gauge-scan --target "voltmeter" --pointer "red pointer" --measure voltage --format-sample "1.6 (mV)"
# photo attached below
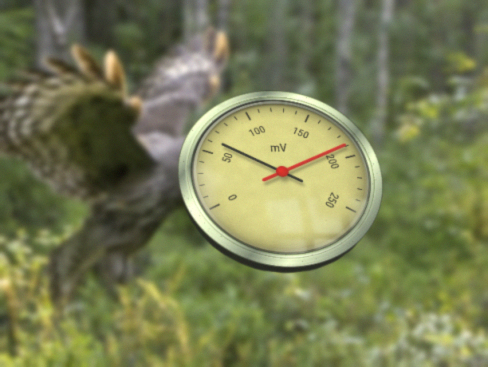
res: 190 (mV)
